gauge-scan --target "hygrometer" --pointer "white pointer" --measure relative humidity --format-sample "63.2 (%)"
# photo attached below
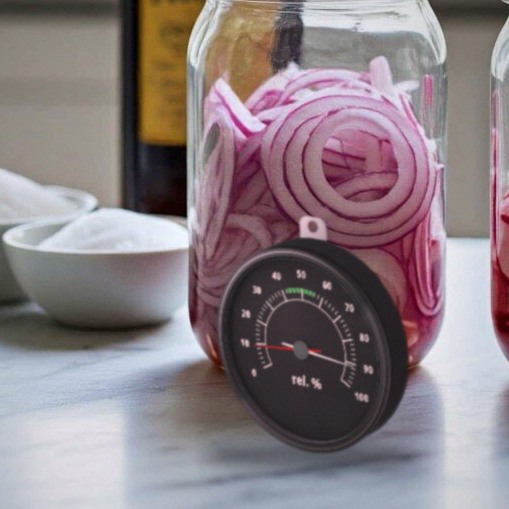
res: 90 (%)
